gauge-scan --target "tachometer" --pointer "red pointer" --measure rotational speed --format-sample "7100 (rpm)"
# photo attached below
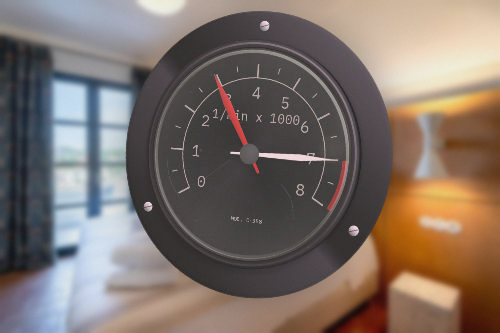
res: 3000 (rpm)
